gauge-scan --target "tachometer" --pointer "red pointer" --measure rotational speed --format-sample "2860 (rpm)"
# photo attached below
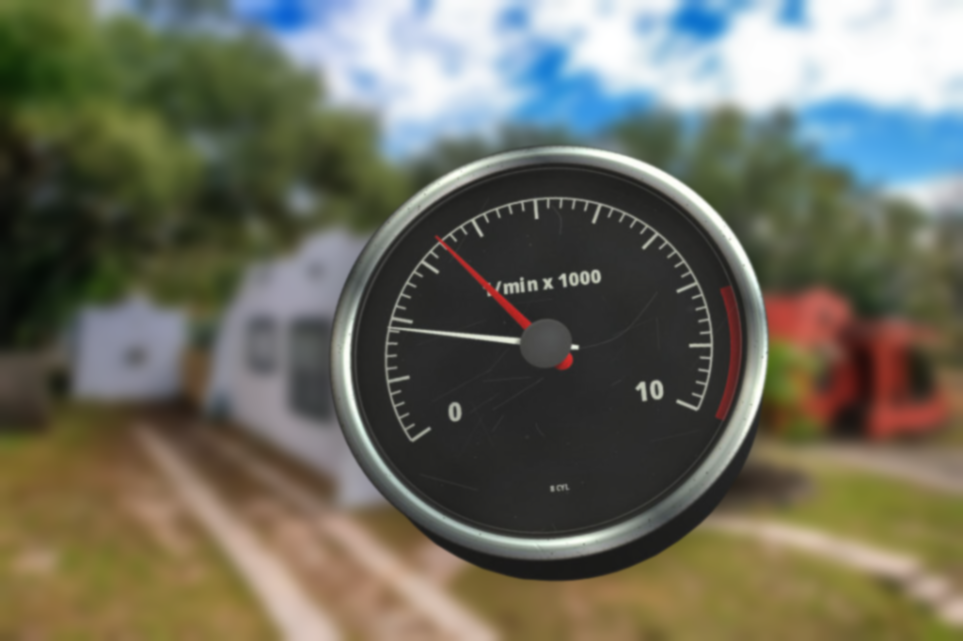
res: 3400 (rpm)
